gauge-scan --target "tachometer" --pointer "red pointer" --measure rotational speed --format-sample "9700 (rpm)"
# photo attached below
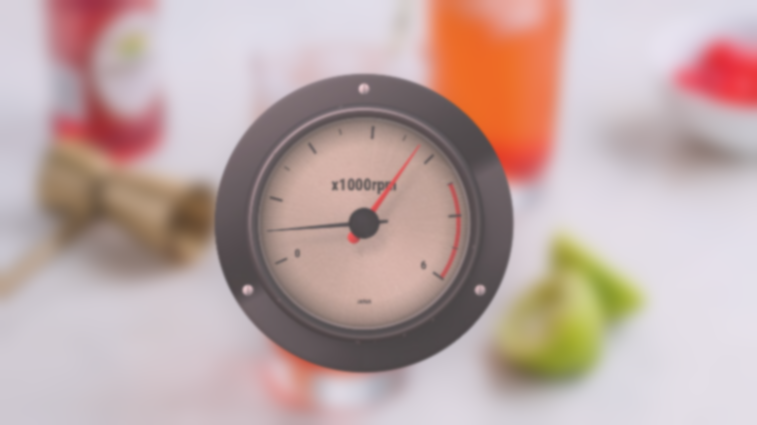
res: 3750 (rpm)
